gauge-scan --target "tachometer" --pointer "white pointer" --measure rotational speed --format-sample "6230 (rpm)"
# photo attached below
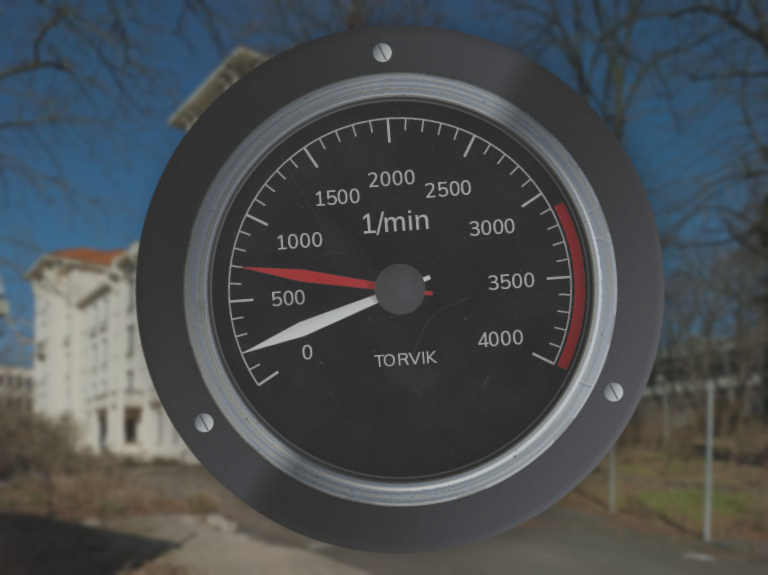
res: 200 (rpm)
